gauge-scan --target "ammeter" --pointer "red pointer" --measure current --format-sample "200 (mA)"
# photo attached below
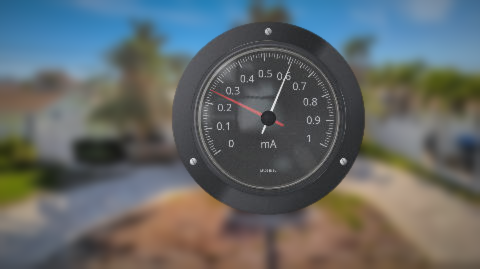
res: 0.25 (mA)
